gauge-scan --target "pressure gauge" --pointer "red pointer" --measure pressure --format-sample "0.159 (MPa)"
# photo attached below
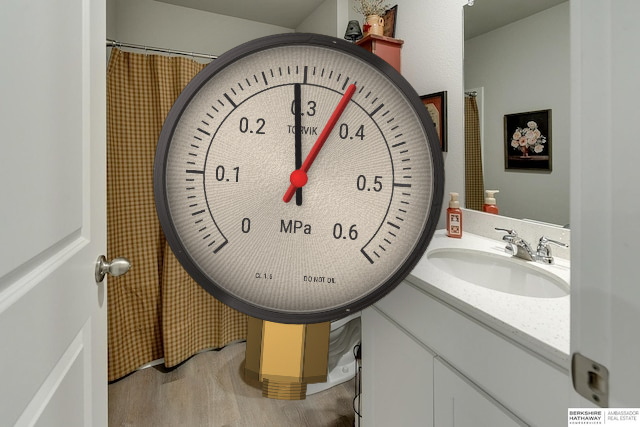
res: 0.36 (MPa)
